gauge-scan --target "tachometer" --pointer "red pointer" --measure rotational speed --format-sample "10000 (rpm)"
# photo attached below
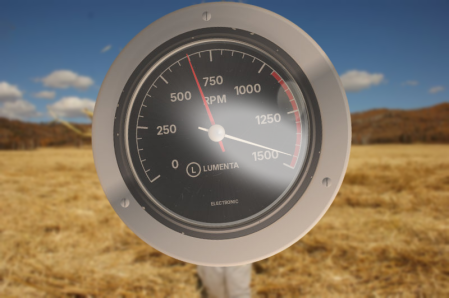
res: 650 (rpm)
